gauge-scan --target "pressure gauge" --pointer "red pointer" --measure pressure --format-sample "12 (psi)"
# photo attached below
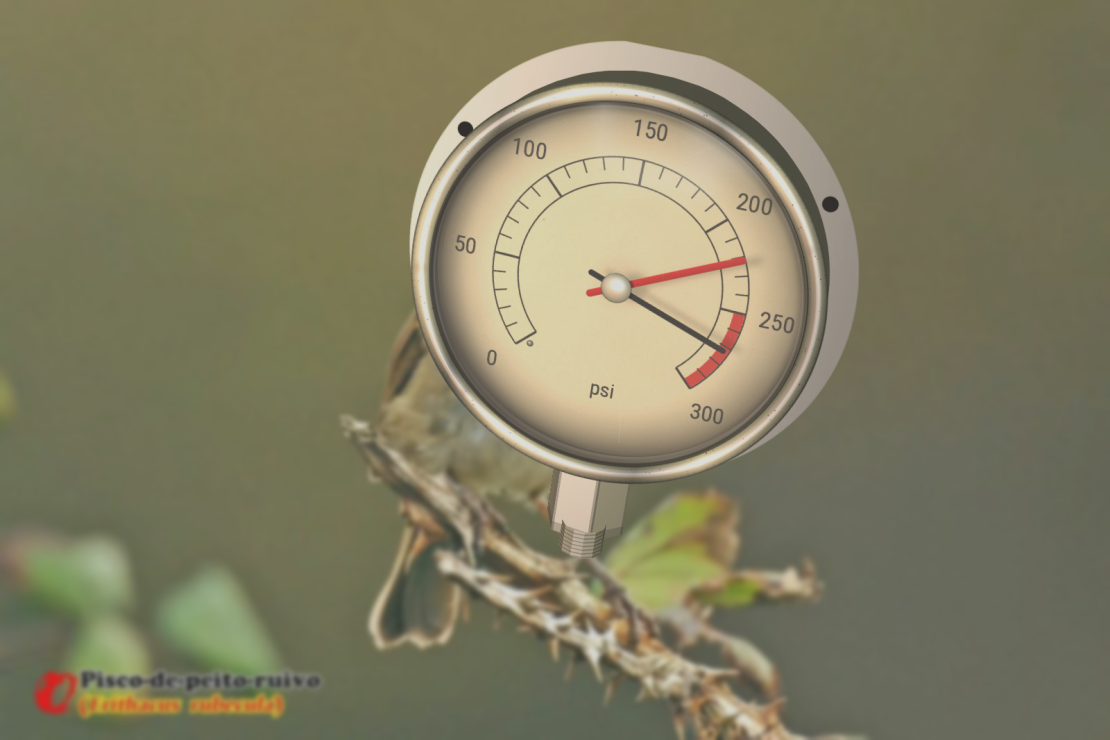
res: 220 (psi)
